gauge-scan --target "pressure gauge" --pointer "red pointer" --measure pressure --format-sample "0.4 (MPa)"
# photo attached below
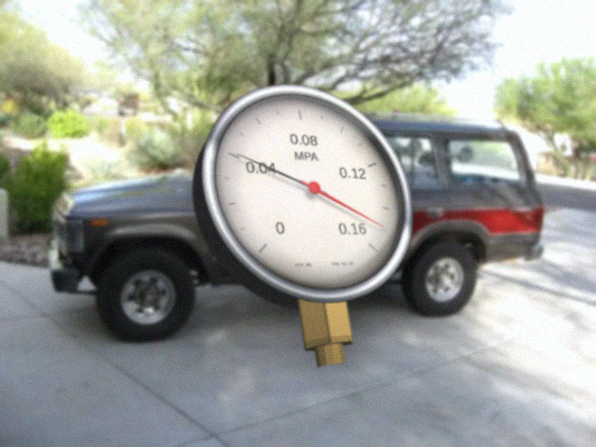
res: 0.15 (MPa)
